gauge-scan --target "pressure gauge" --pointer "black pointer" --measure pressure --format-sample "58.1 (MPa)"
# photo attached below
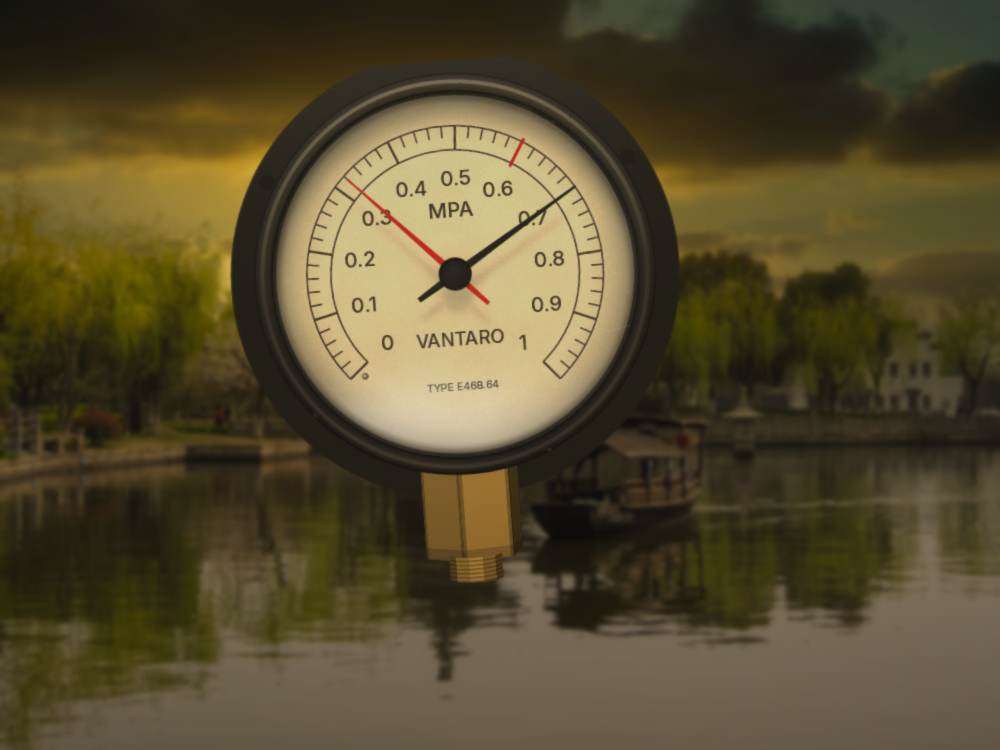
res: 0.7 (MPa)
